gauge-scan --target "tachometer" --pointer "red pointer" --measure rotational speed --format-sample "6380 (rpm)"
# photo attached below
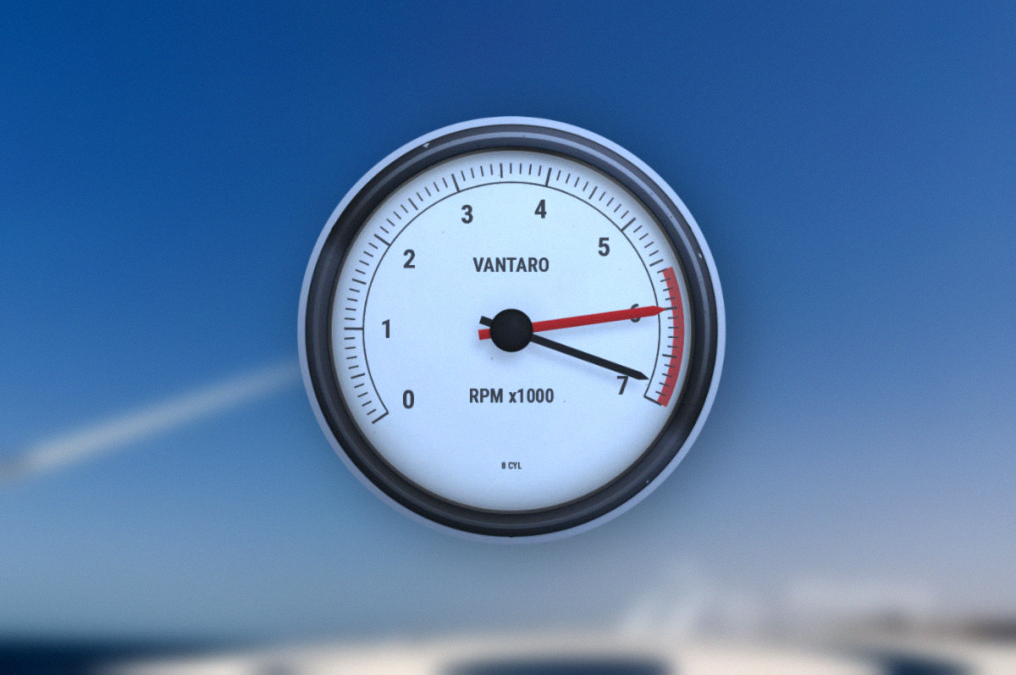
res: 6000 (rpm)
